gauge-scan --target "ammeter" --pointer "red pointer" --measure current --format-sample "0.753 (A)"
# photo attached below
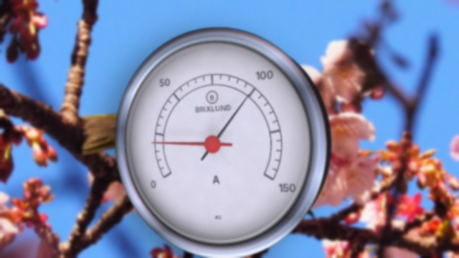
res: 20 (A)
